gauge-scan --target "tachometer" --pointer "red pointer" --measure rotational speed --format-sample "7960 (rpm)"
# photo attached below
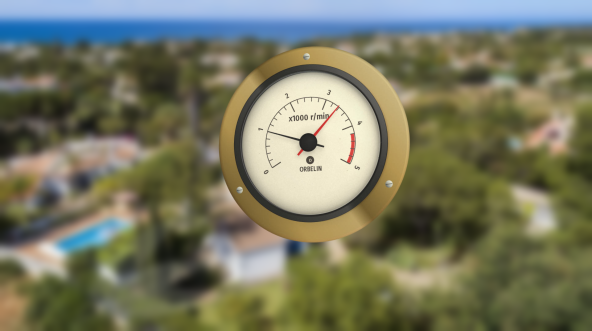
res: 3400 (rpm)
